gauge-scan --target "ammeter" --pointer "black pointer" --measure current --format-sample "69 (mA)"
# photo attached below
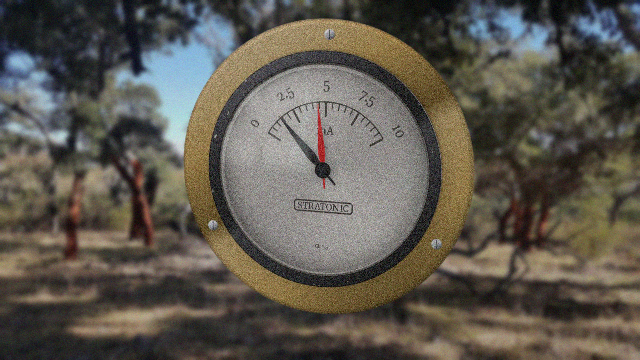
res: 1.5 (mA)
